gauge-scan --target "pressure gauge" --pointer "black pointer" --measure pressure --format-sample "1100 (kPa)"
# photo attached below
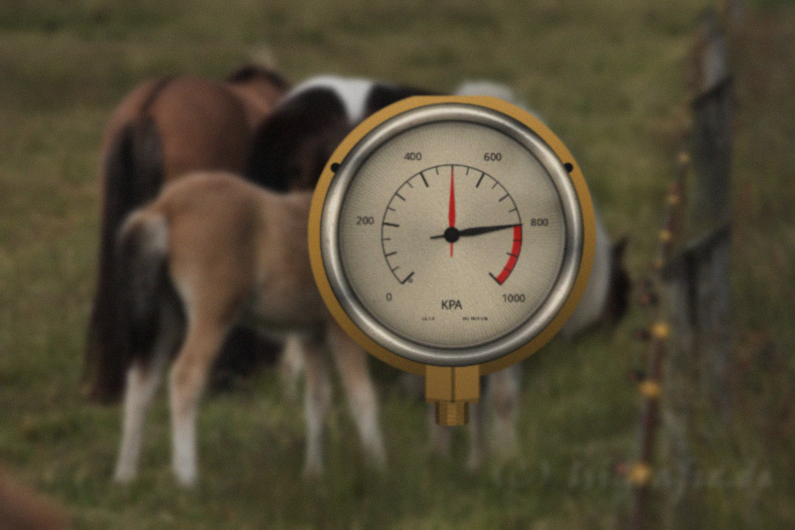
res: 800 (kPa)
